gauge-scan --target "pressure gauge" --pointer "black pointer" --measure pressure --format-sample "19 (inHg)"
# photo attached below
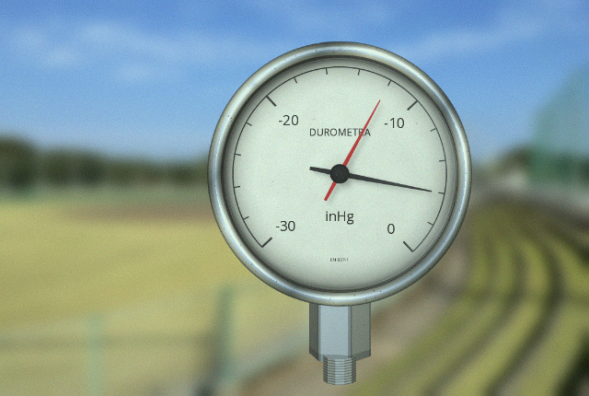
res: -4 (inHg)
